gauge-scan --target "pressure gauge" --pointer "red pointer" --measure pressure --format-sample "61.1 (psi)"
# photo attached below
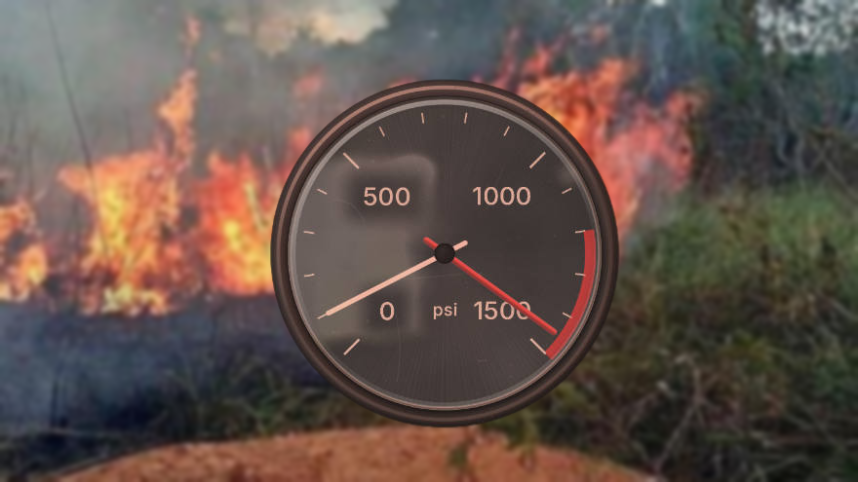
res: 1450 (psi)
